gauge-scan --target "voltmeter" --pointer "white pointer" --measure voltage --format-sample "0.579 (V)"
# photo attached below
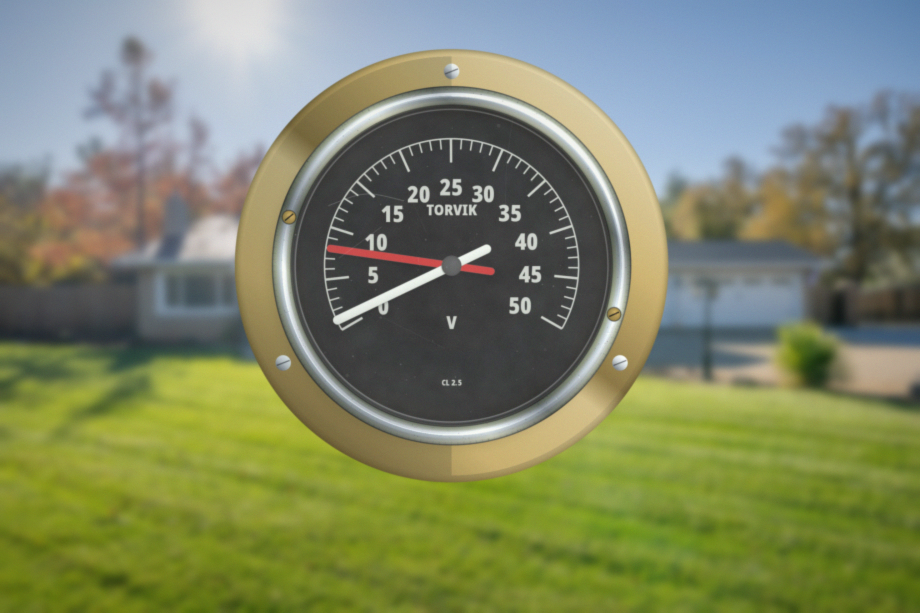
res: 1 (V)
